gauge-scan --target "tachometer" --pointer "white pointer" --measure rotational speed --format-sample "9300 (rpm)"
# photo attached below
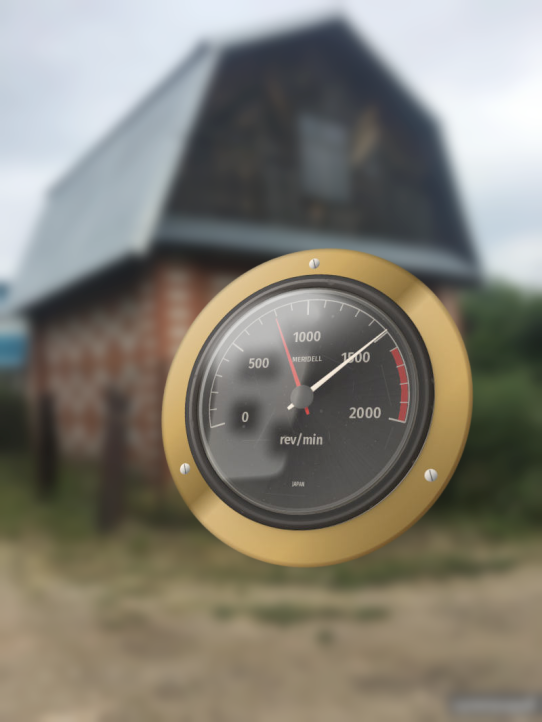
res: 1500 (rpm)
